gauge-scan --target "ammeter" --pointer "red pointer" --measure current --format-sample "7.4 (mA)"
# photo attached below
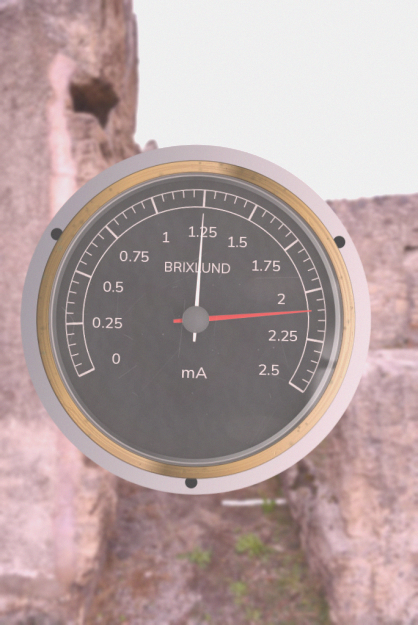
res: 2.1 (mA)
